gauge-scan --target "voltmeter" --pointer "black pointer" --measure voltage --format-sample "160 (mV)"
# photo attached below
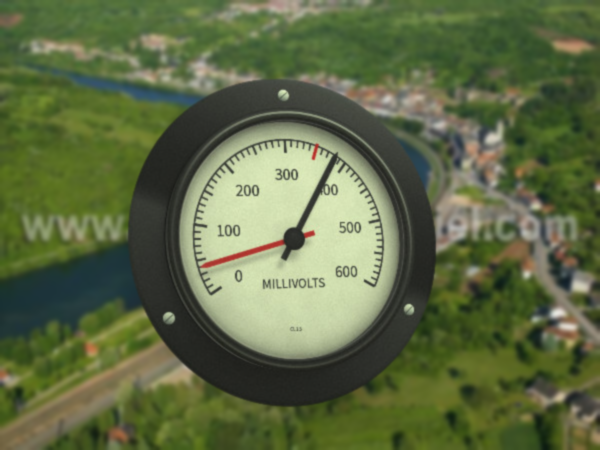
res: 380 (mV)
